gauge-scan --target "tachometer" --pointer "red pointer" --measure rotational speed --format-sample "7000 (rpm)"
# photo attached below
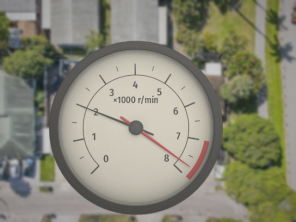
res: 7750 (rpm)
